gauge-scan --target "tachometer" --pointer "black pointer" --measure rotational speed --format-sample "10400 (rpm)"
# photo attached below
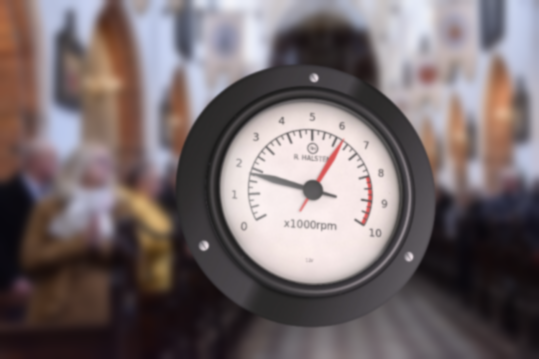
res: 1750 (rpm)
